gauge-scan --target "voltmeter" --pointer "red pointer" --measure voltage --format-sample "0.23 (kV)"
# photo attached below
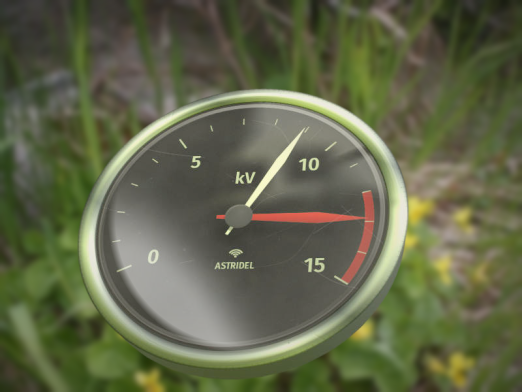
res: 13 (kV)
